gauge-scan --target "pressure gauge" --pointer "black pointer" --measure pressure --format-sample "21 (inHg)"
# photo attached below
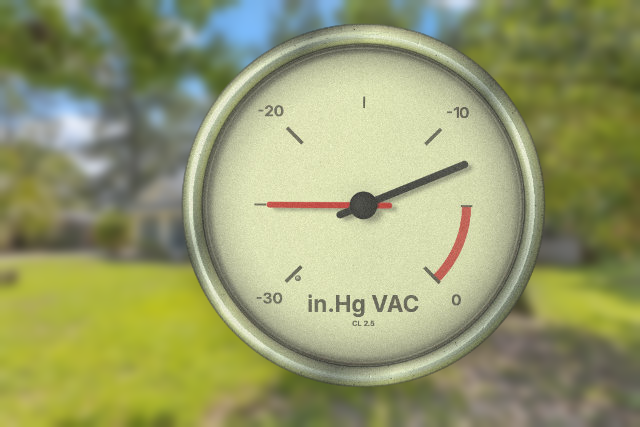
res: -7.5 (inHg)
